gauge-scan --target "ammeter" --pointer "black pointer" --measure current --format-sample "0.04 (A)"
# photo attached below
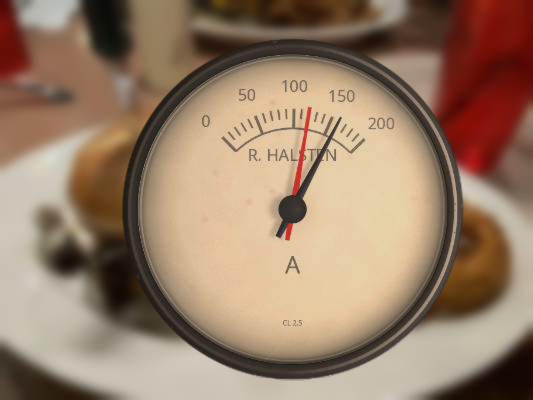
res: 160 (A)
